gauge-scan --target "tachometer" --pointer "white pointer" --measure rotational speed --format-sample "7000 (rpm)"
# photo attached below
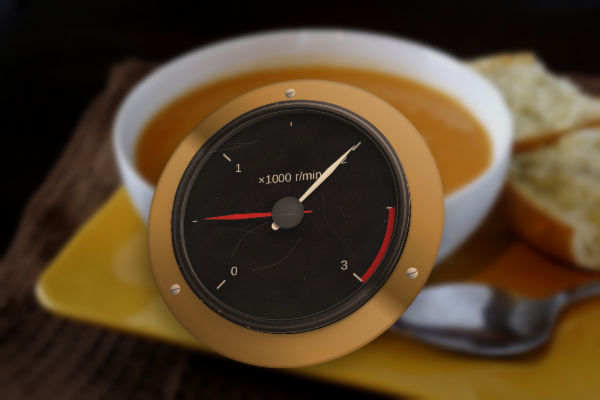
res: 2000 (rpm)
